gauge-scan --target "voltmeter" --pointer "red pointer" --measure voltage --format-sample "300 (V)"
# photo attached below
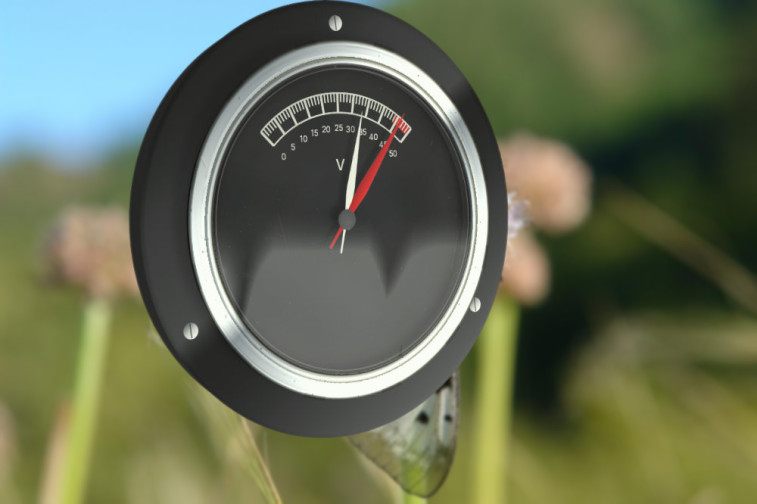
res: 45 (V)
